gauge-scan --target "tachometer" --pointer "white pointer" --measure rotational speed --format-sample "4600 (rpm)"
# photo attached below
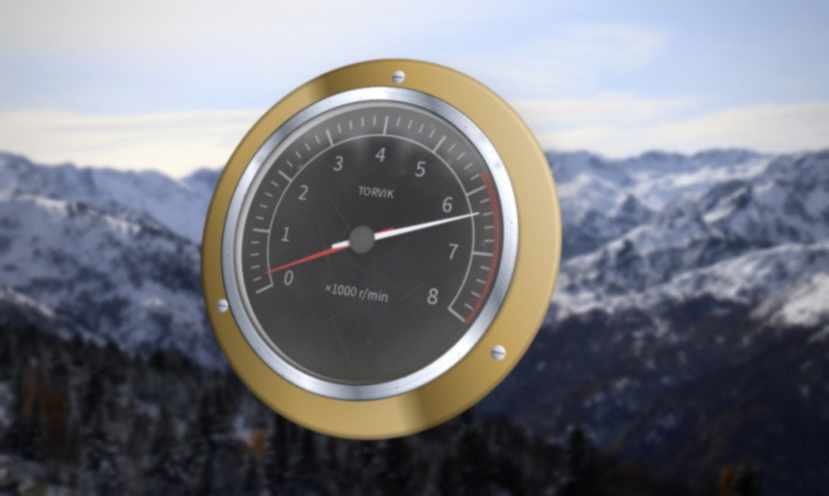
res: 6400 (rpm)
